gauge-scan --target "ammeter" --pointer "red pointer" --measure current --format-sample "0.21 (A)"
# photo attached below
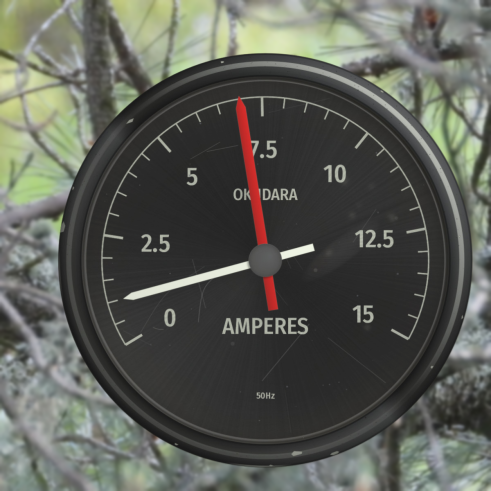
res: 7 (A)
